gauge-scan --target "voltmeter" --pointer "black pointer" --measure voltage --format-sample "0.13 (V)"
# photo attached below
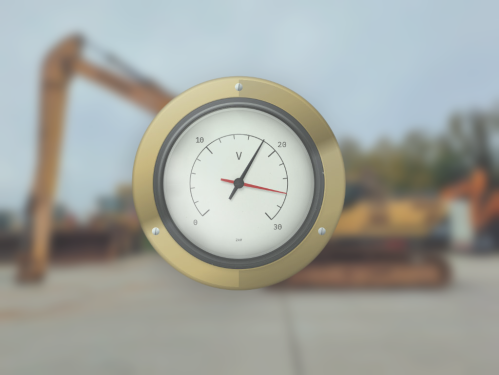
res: 18 (V)
